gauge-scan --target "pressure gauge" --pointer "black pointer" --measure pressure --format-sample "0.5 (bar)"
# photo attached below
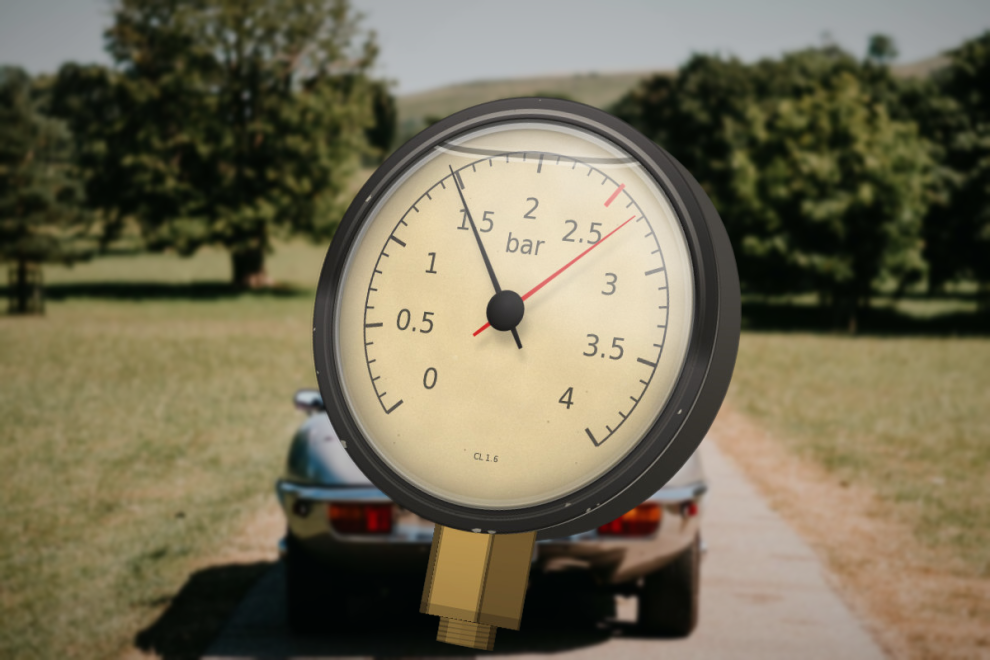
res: 1.5 (bar)
